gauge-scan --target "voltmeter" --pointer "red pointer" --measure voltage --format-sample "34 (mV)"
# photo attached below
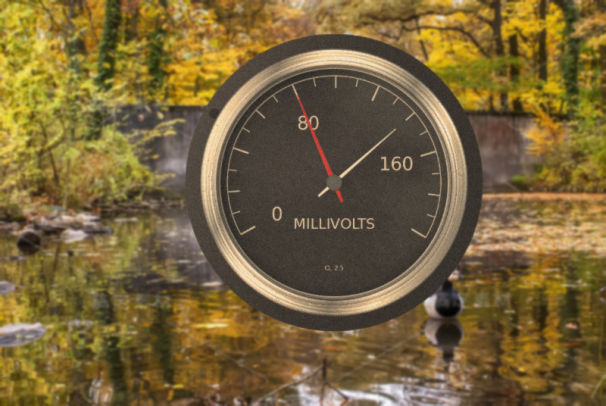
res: 80 (mV)
